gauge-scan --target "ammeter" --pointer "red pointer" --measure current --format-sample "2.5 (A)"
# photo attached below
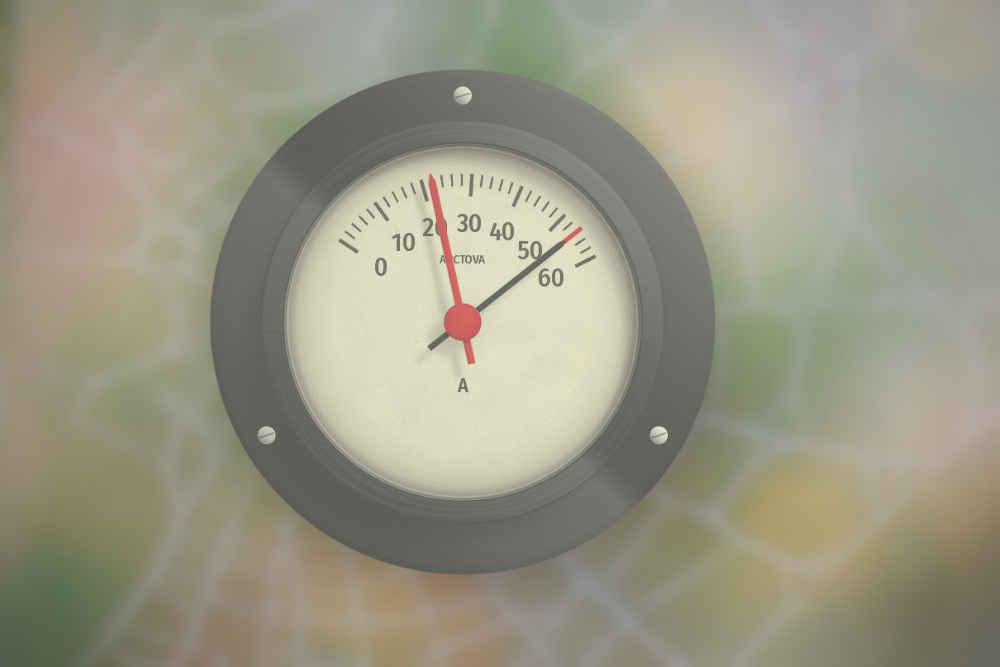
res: 22 (A)
